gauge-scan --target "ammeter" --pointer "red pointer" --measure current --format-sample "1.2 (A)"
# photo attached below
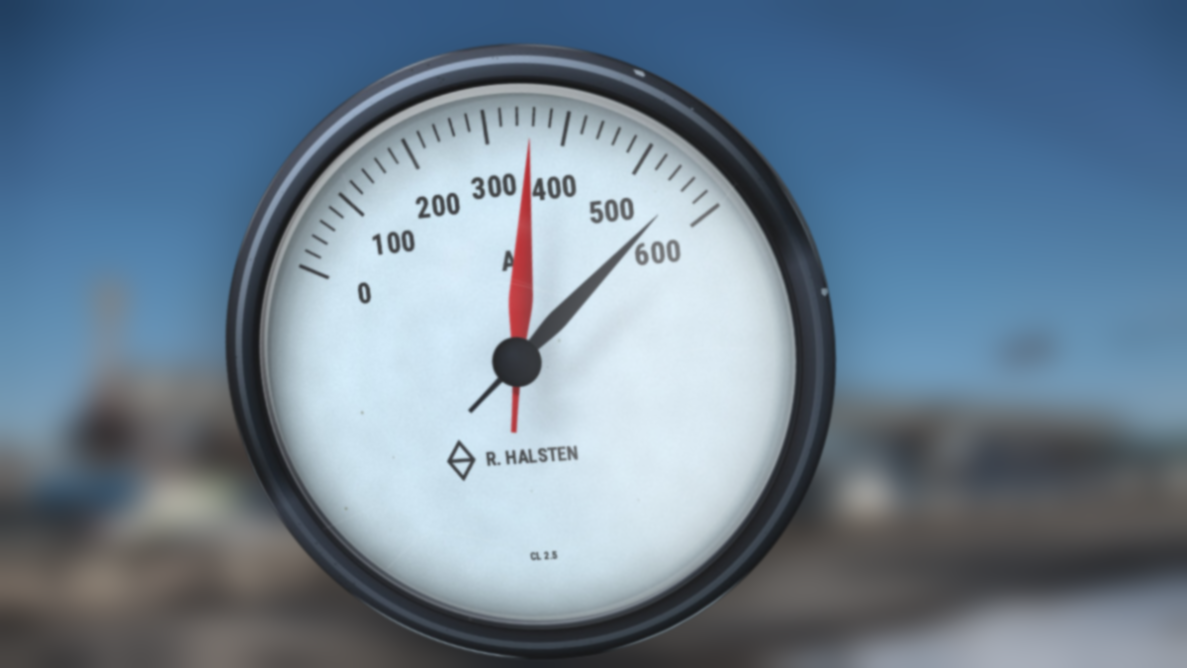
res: 360 (A)
